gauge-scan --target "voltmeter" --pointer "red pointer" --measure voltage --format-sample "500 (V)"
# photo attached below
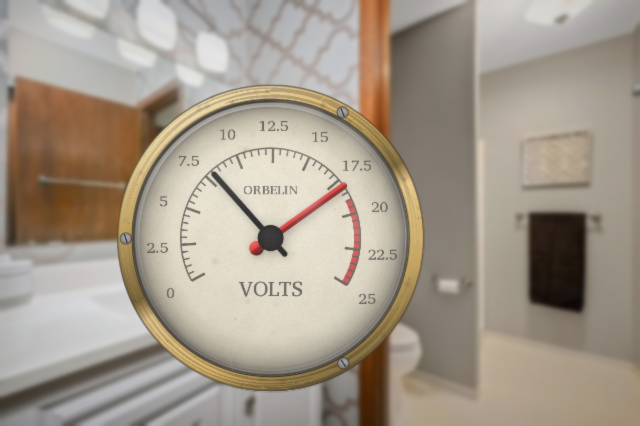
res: 18 (V)
